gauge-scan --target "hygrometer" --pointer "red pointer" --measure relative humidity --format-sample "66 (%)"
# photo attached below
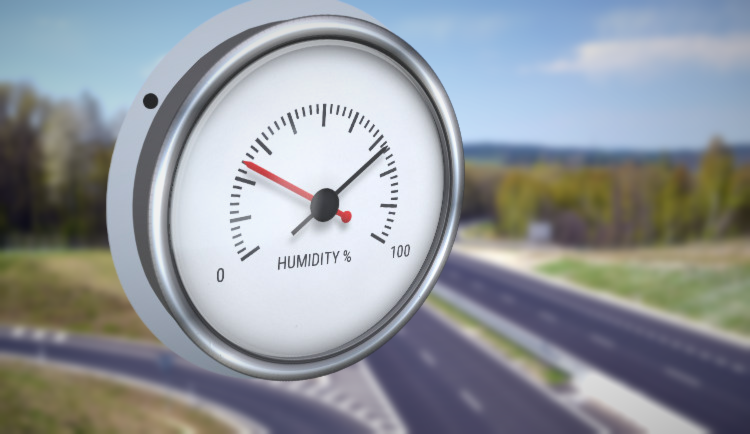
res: 24 (%)
